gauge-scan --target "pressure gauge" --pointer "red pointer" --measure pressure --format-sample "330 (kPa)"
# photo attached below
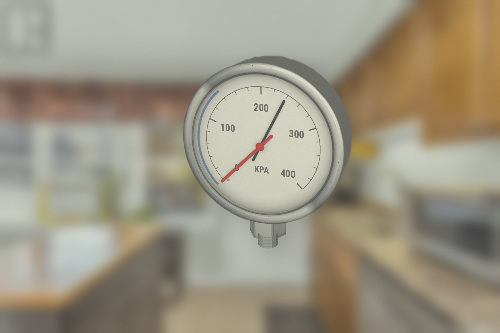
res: 0 (kPa)
